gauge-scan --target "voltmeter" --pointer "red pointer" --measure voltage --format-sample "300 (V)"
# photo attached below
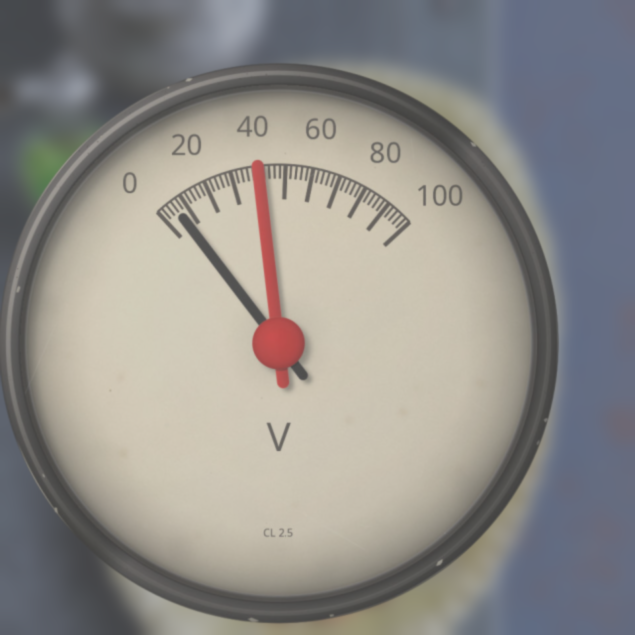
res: 40 (V)
